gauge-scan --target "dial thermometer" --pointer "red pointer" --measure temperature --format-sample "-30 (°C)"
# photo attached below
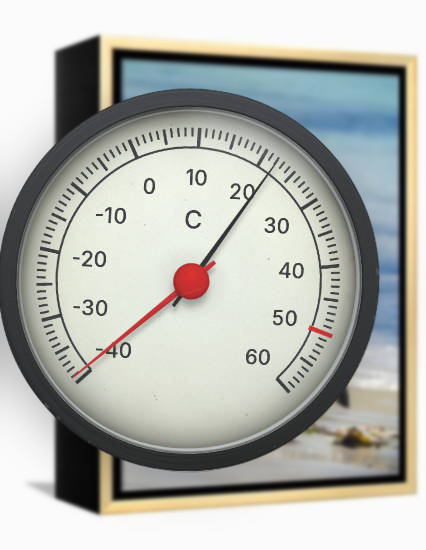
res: -39 (°C)
